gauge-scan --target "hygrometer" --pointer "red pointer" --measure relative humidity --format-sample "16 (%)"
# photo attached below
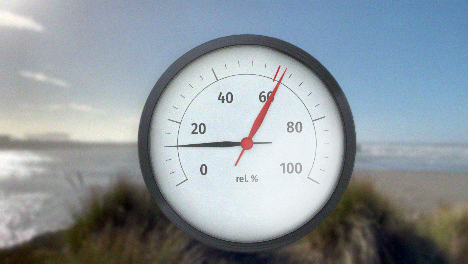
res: 62 (%)
